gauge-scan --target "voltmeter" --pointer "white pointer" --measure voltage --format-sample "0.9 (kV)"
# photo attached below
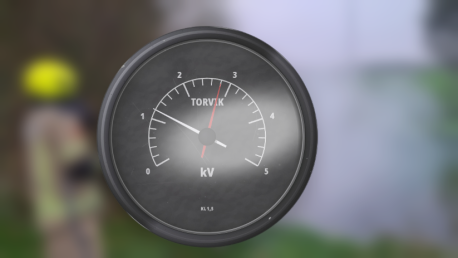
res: 1.2 (kV)
